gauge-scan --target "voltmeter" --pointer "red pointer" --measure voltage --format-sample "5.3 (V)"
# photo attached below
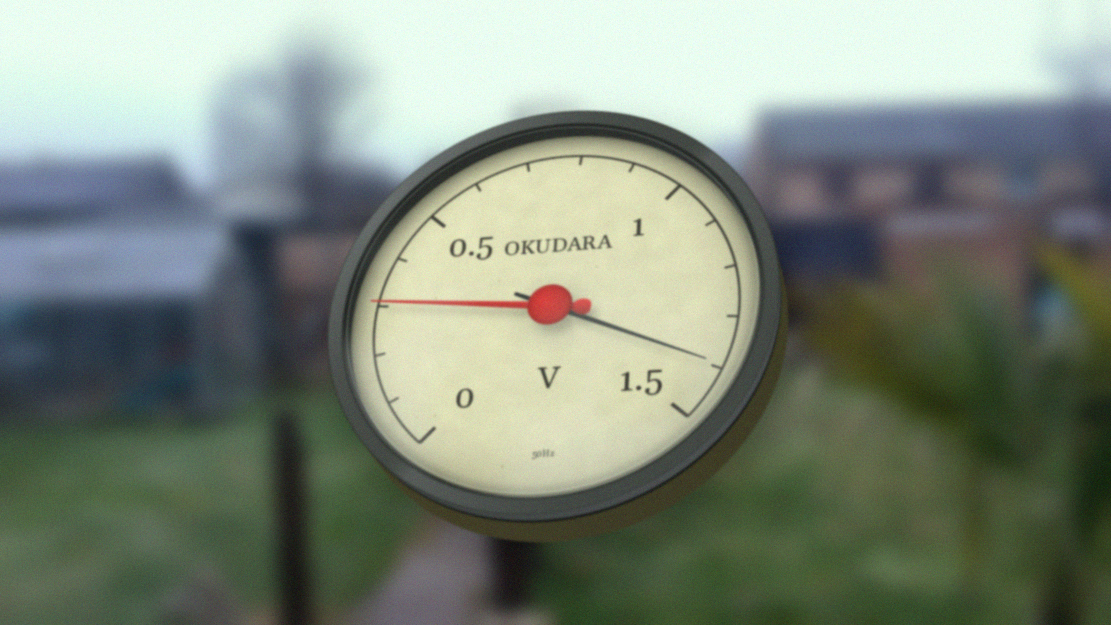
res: 0.3 (V)
